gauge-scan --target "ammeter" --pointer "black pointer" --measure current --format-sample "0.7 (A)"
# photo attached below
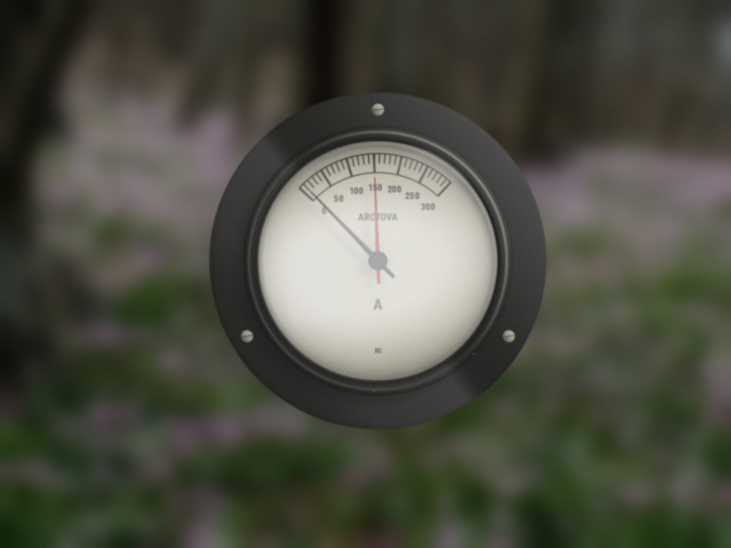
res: 10 (A)
